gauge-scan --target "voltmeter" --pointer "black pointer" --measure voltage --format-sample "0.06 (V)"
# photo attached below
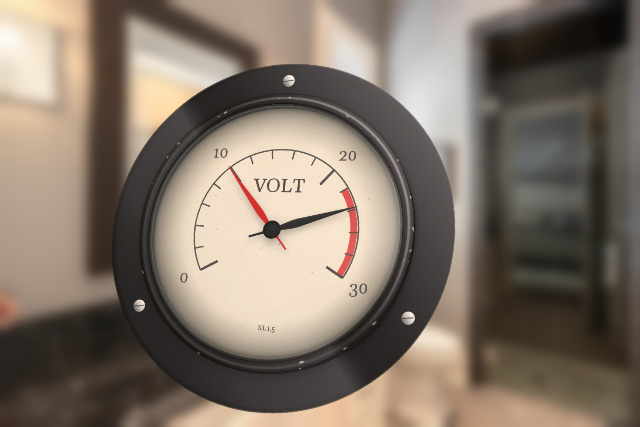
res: 24 (V)
